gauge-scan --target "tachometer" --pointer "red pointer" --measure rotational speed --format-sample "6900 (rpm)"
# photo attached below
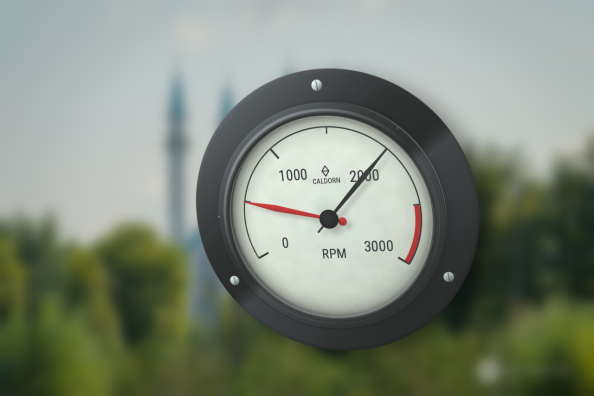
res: 500 (rpm)
